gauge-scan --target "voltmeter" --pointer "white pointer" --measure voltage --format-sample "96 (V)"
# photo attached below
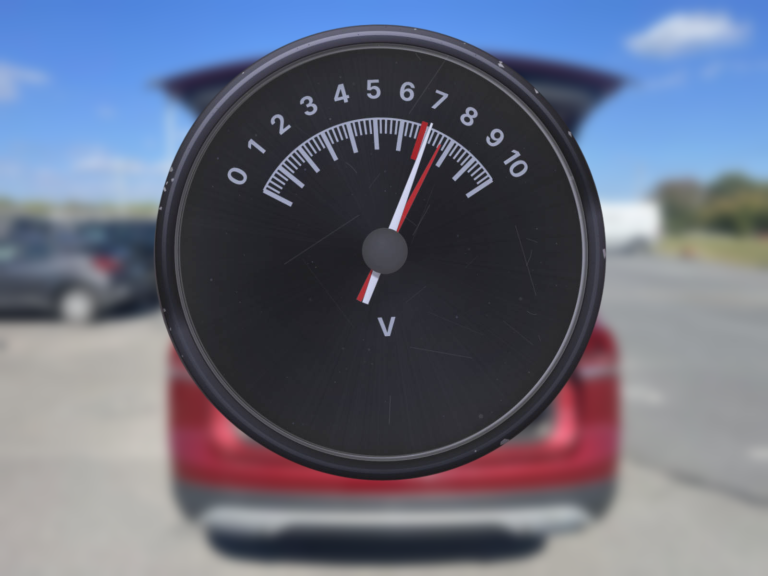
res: 7 (V)
